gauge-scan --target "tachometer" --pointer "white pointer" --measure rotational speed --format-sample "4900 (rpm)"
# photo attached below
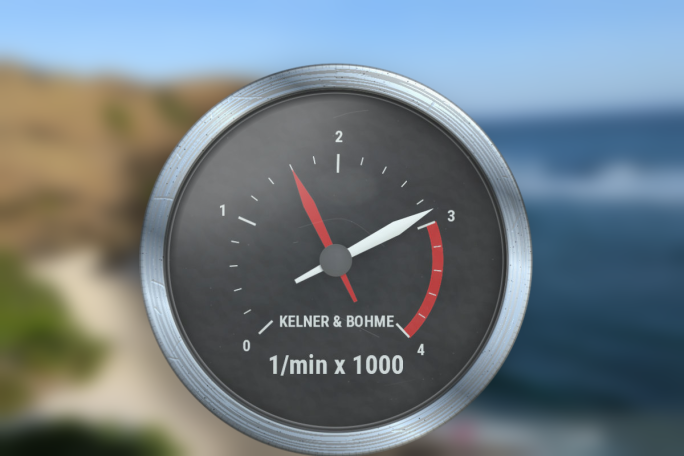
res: 2900 (rpm)
